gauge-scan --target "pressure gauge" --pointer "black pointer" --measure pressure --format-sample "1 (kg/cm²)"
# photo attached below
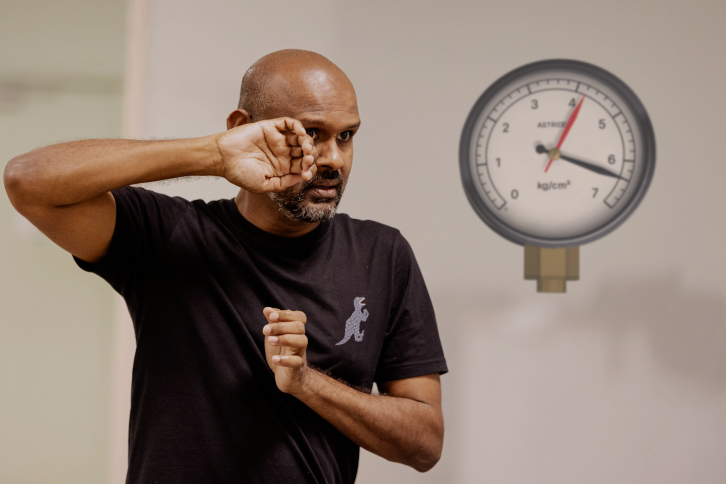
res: 6.4 (kg/cm²)
